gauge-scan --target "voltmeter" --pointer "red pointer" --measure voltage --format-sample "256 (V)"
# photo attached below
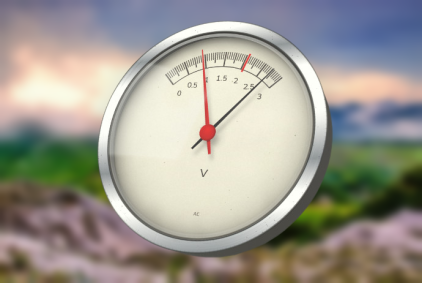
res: 1 (V)
